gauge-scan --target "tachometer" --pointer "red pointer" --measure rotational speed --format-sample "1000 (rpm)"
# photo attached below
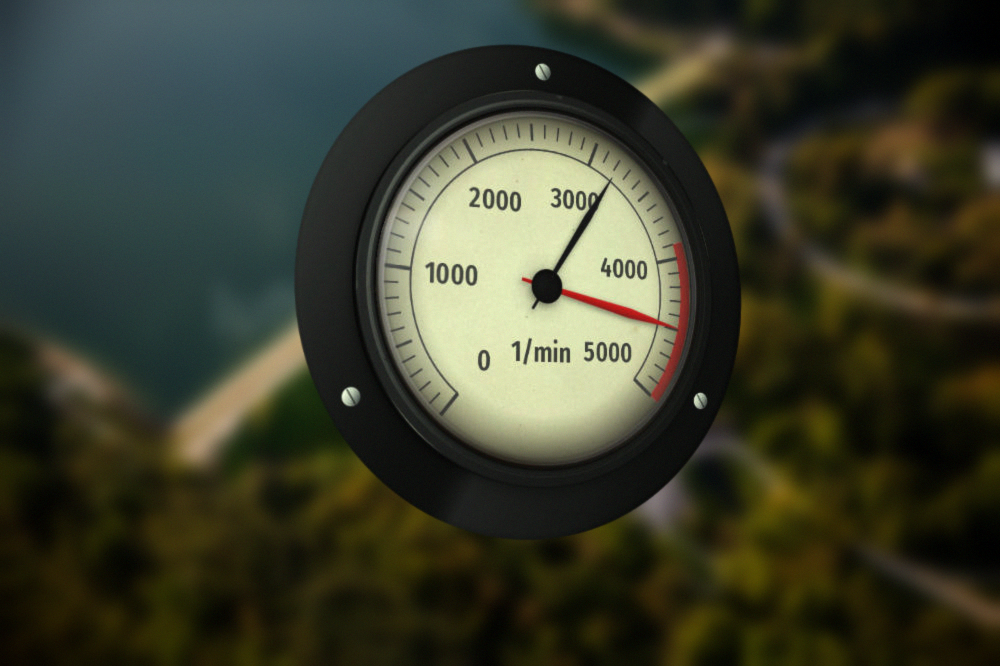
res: 4500 (rpm)
